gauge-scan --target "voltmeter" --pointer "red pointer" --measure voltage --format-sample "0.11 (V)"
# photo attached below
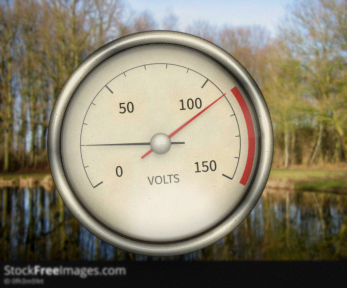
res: 110 (V)
